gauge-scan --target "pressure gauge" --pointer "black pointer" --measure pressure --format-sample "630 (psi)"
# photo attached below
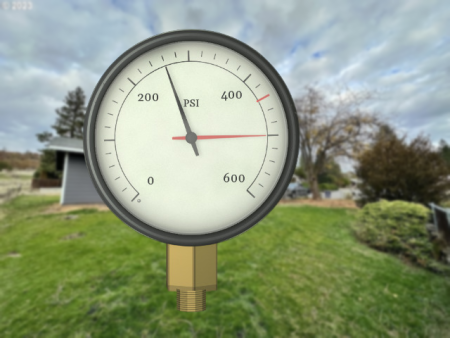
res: 260 (psi)
